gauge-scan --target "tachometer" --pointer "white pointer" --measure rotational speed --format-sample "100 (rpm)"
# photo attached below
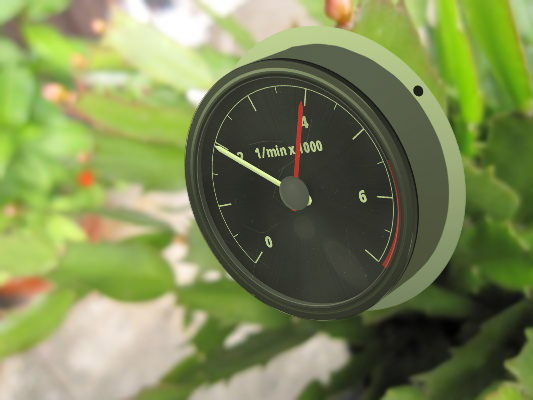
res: 2000 (rpm)
